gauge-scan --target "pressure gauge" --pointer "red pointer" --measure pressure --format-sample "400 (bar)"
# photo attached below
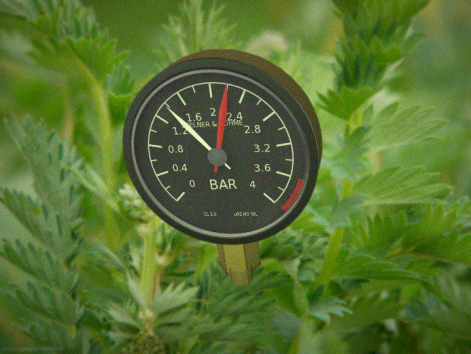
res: 2.2 (bar)
